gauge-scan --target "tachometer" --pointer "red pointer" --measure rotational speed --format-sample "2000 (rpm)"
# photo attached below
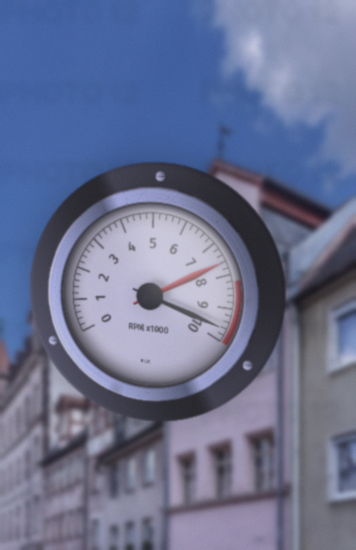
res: 7600 (rpm)
